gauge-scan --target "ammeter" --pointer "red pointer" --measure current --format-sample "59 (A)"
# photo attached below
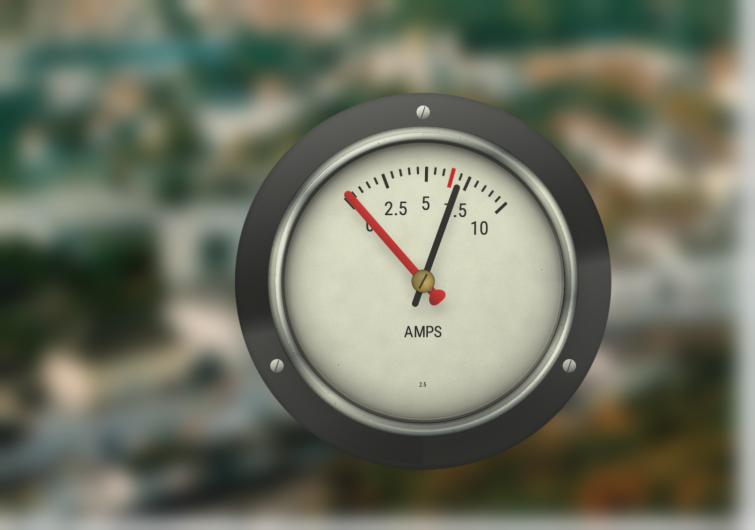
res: 0.25 (A)
